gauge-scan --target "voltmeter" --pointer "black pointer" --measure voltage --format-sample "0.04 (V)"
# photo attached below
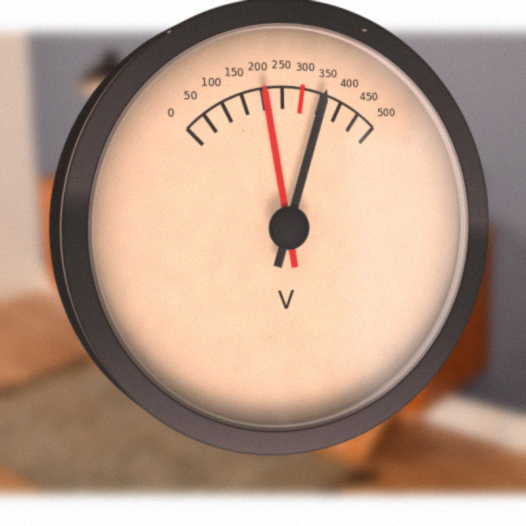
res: 350 (V)
